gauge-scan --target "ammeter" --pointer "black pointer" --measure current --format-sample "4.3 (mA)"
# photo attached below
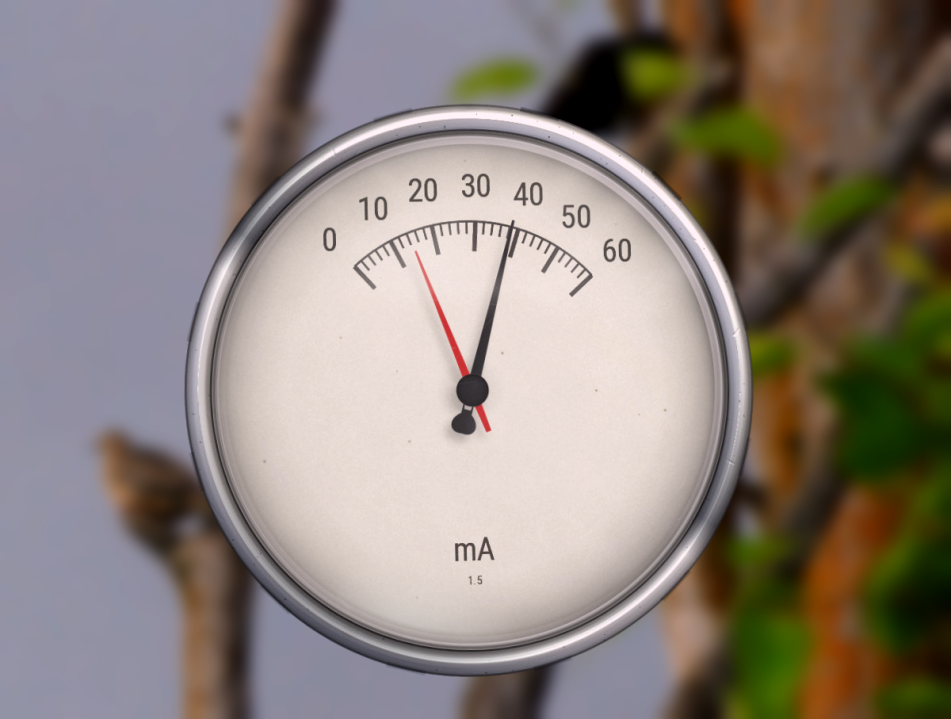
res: 38 (mA)
